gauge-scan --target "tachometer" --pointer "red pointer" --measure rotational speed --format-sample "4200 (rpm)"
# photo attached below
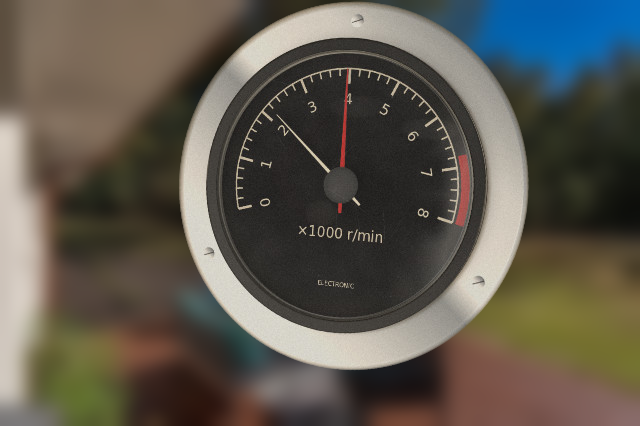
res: 4000 (rpm)
